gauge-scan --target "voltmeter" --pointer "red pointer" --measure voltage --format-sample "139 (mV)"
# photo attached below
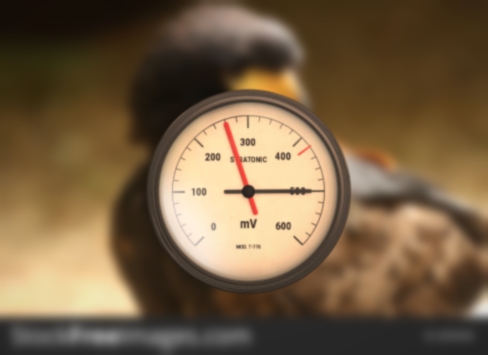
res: 260 (mV)
